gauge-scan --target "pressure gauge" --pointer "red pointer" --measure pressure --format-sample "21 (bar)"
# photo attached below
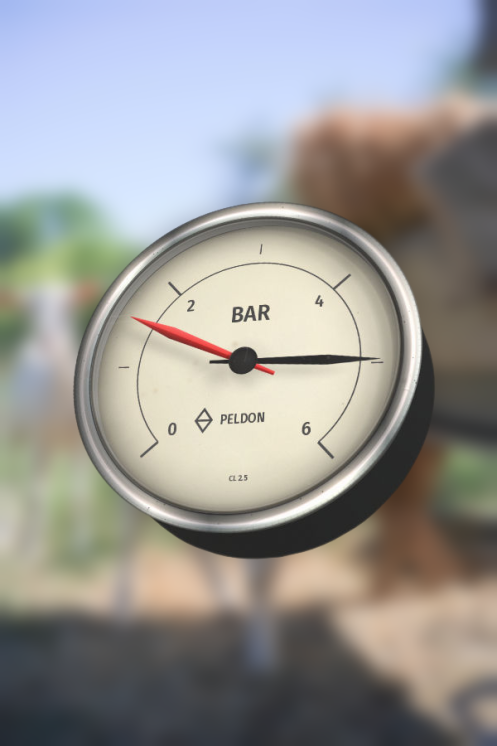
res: 1.5 (bar)
